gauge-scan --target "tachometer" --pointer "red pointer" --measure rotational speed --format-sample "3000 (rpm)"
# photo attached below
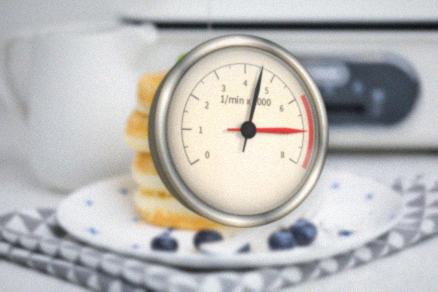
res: 7000 (rpm)
